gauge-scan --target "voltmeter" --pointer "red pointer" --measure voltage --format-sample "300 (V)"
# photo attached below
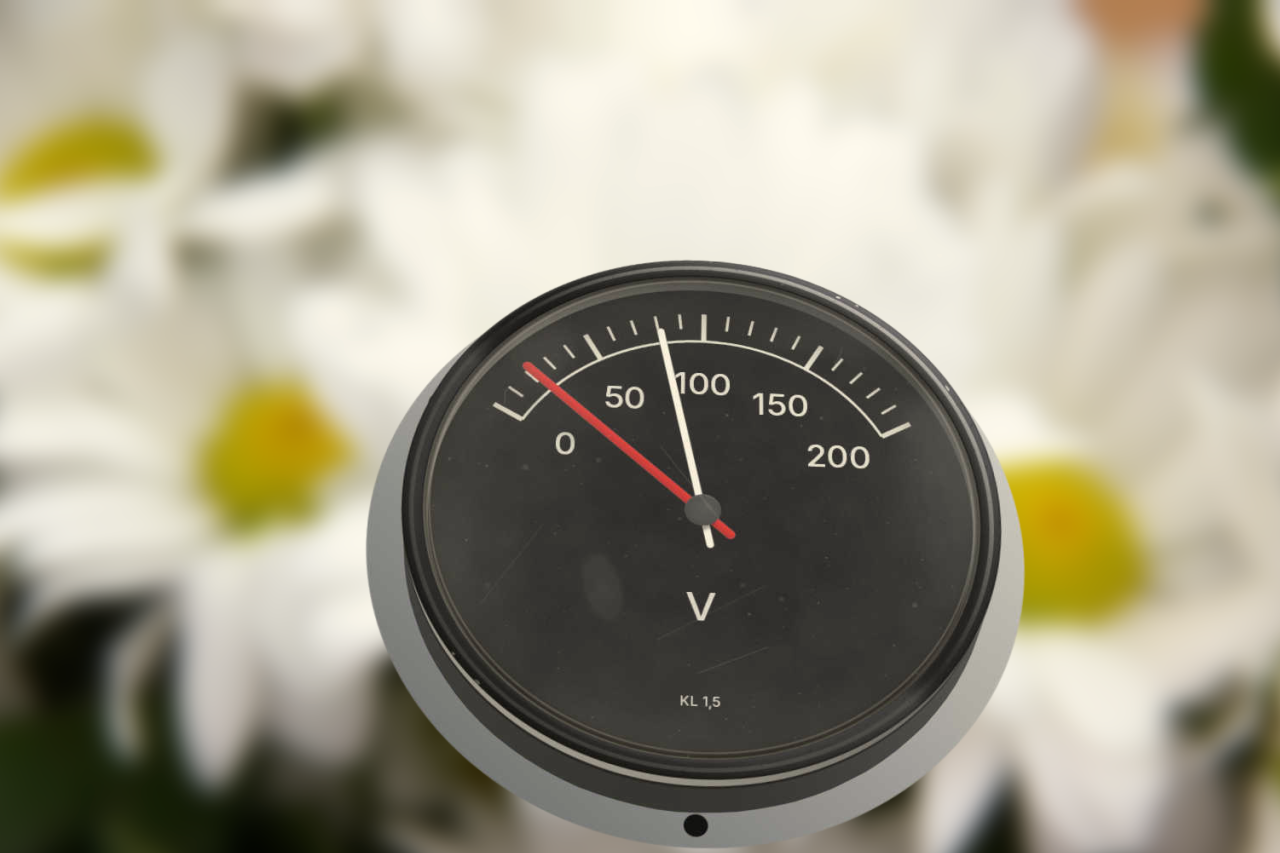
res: 20 (V)
